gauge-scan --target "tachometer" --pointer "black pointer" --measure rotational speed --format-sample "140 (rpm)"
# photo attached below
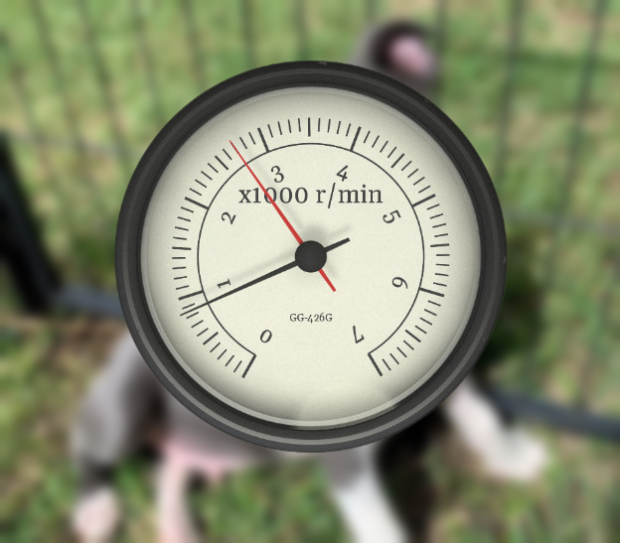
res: 850 (rpm)
